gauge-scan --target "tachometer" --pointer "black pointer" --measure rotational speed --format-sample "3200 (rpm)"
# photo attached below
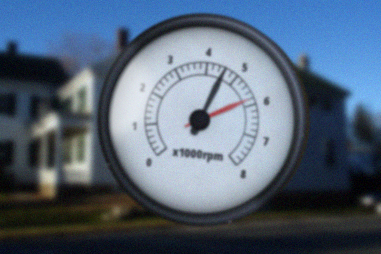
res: 4600 (rpm)
